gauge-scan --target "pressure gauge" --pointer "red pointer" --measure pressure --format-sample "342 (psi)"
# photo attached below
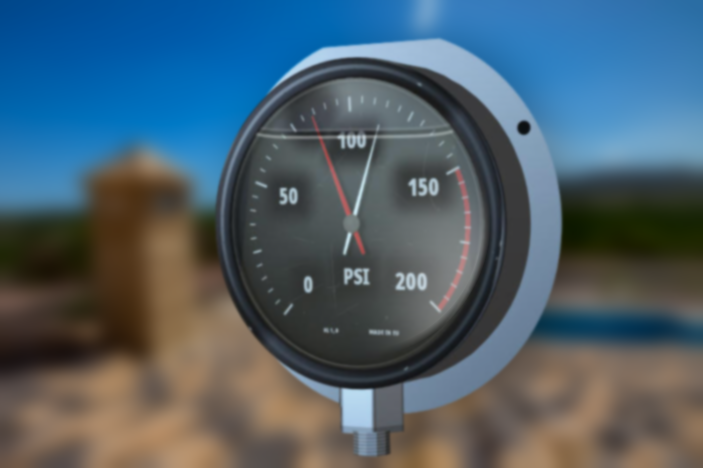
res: 85 (psi)
